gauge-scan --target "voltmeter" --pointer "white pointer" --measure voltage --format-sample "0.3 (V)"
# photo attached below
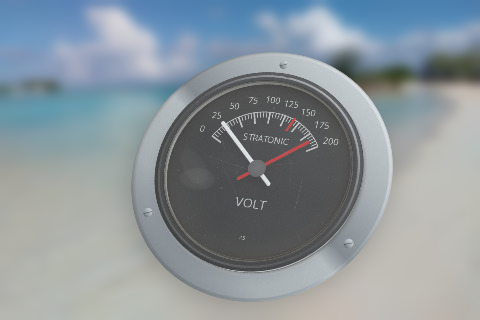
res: 25 (V)
